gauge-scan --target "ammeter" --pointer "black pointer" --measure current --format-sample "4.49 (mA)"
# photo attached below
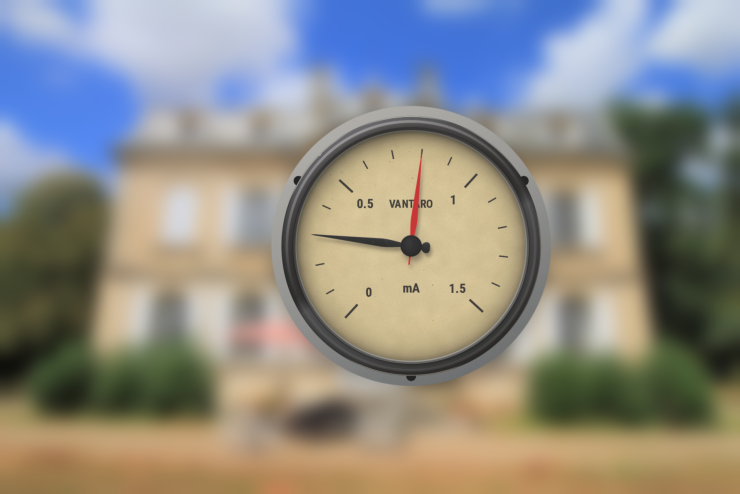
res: 0.3 (mA)
